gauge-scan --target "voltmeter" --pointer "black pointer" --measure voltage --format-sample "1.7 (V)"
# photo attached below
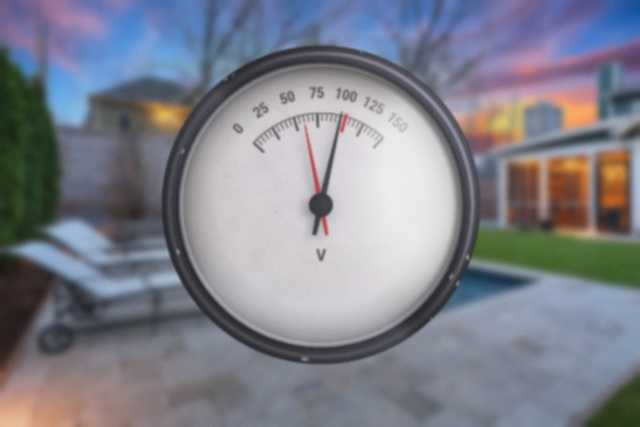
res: 100 (V)
